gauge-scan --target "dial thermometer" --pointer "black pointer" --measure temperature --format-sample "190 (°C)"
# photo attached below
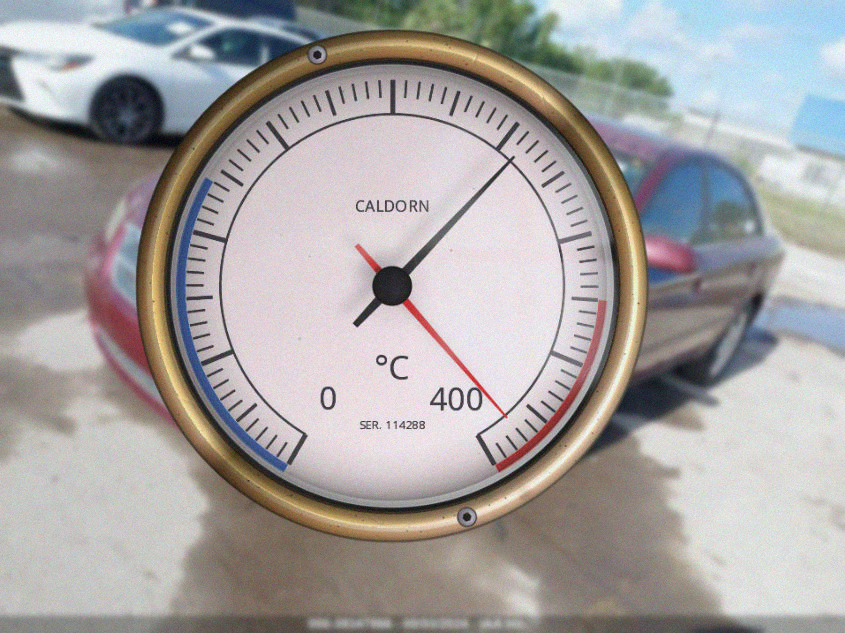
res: 257.5 (°C)
